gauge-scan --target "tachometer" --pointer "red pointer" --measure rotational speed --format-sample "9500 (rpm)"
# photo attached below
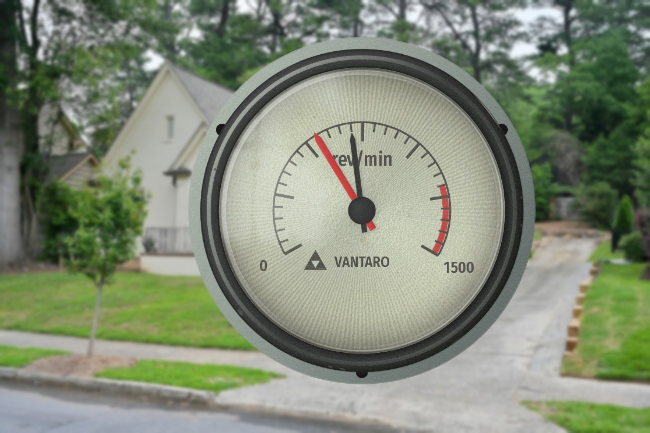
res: 550 (rpm)
